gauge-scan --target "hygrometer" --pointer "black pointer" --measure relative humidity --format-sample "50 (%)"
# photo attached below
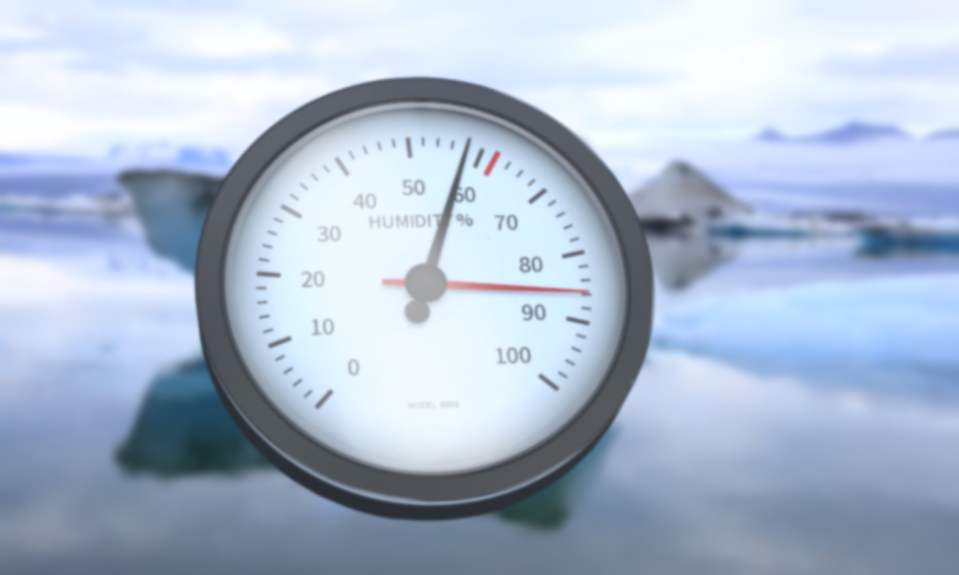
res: 58 (%)
